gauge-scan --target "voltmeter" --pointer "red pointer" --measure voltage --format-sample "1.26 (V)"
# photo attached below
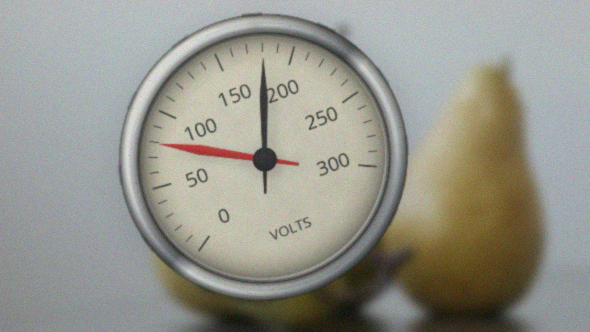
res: 80 (V)
